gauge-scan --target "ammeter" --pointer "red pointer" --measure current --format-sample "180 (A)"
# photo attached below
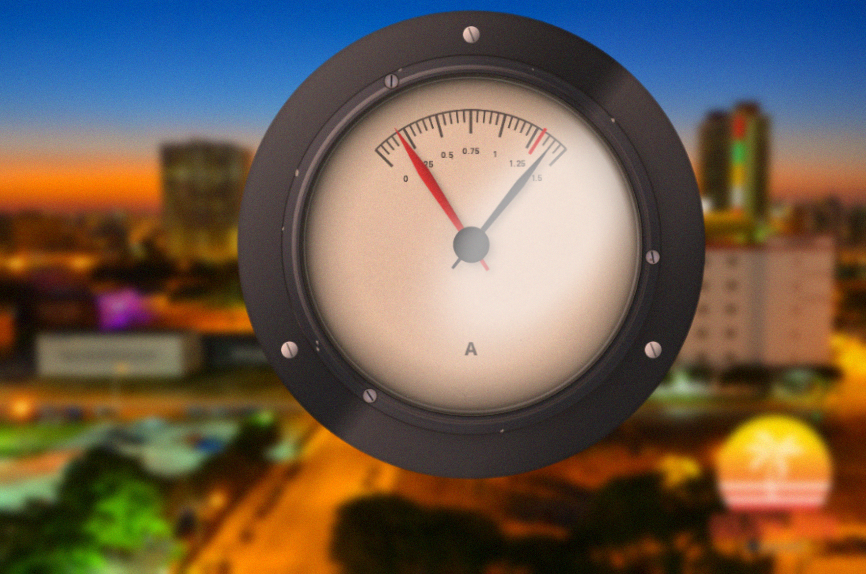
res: 0.2 (A)
